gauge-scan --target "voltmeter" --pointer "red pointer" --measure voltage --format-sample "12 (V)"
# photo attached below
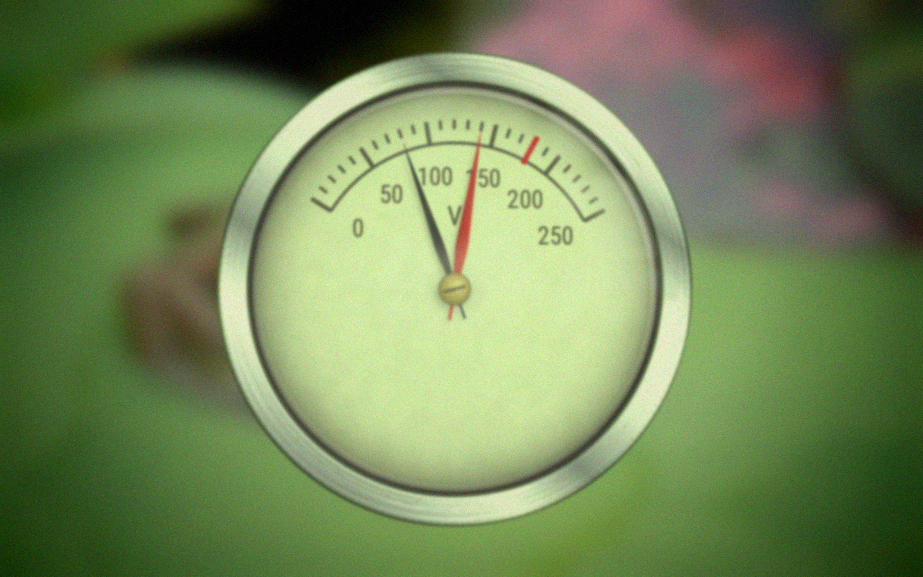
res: 140 (V)
